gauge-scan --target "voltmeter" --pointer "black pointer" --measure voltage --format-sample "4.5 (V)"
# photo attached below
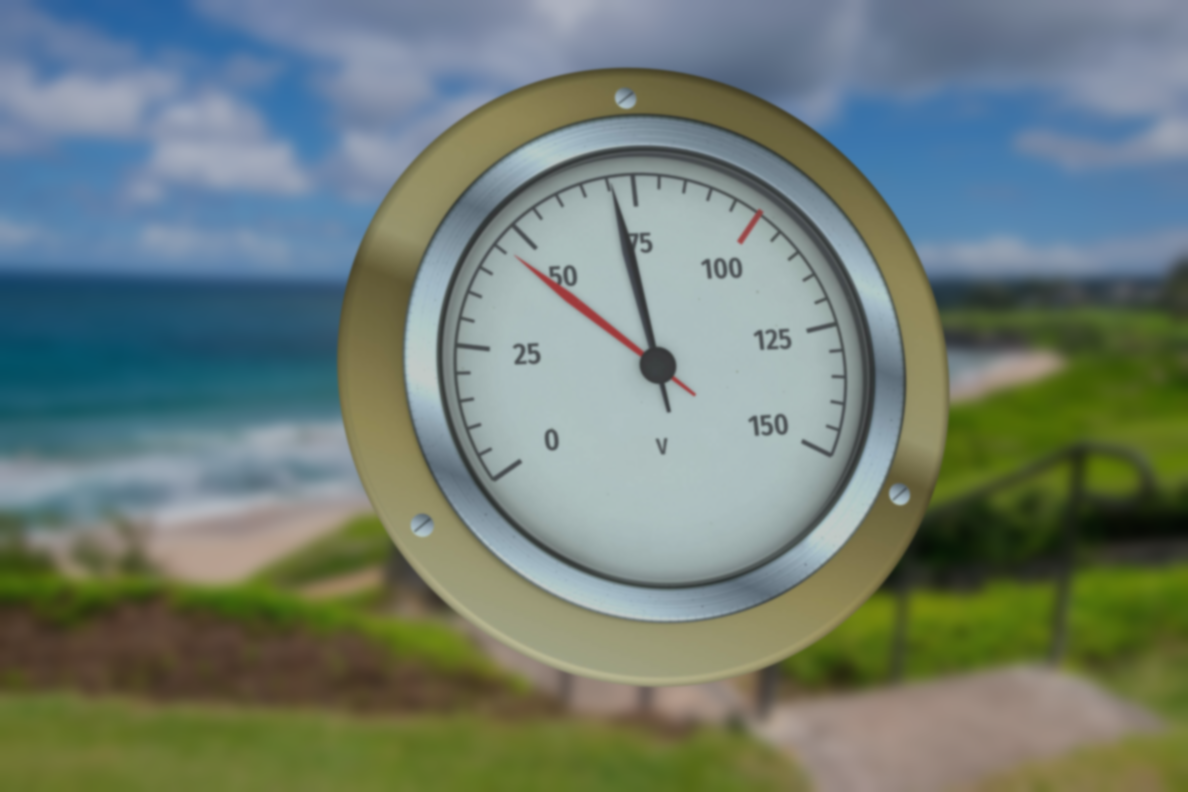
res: 70 (V)
